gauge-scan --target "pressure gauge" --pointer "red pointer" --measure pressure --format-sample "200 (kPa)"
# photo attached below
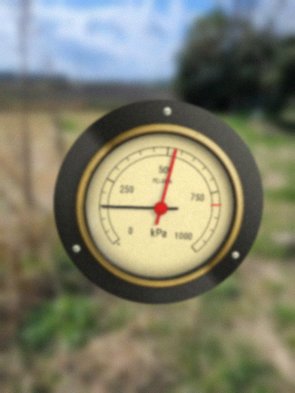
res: 525 (kPa)
